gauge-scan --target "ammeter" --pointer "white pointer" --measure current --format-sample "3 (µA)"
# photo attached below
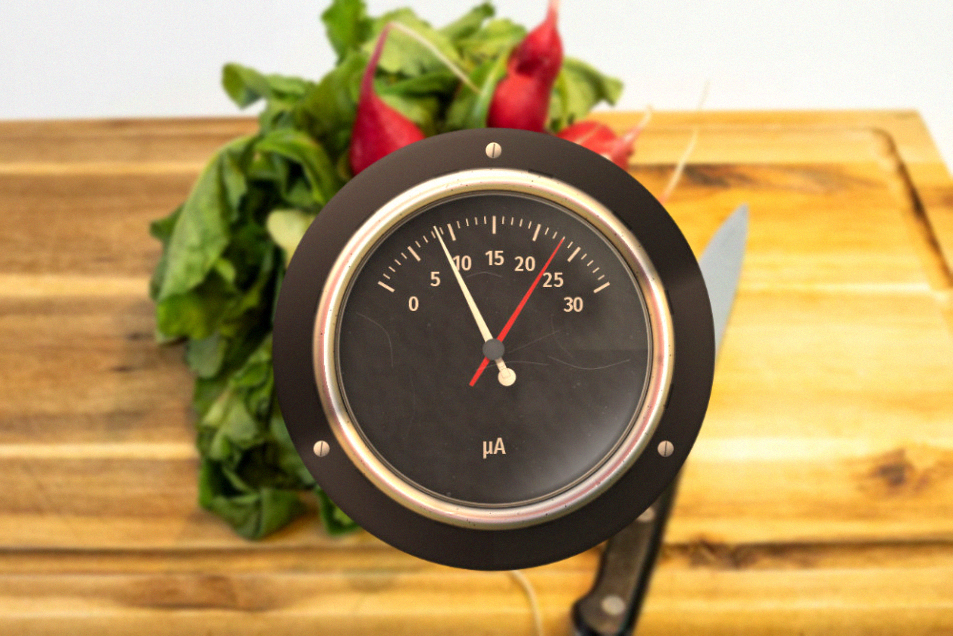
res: 8.5 (µA)
